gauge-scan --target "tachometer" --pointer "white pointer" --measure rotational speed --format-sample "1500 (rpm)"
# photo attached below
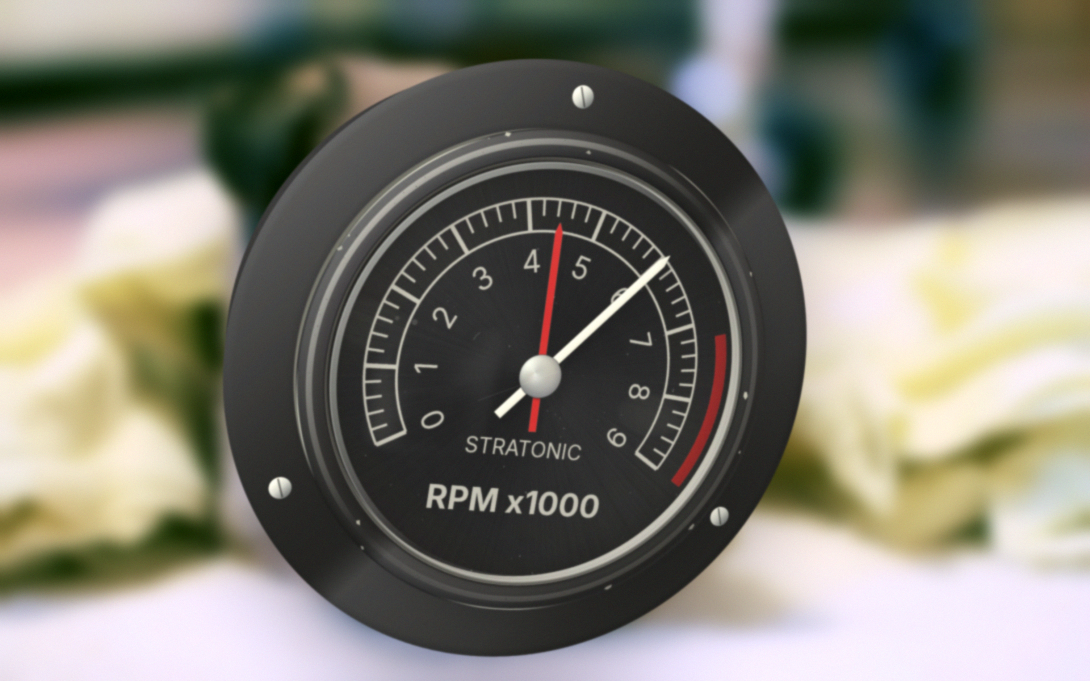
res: 6000 (rpm)
